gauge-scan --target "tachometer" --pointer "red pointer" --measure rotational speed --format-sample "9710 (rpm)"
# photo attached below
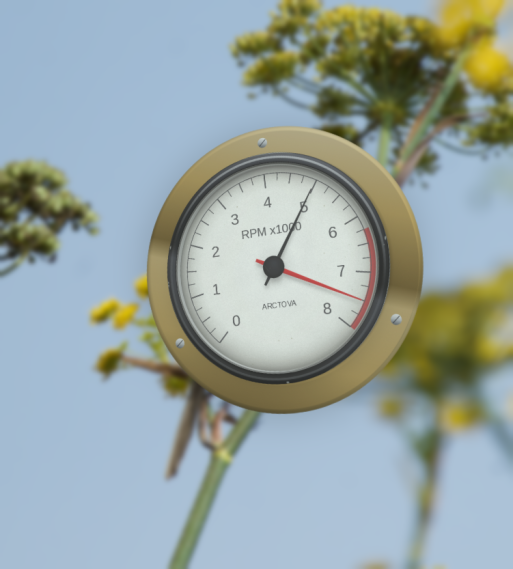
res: 7500 (rpm)
